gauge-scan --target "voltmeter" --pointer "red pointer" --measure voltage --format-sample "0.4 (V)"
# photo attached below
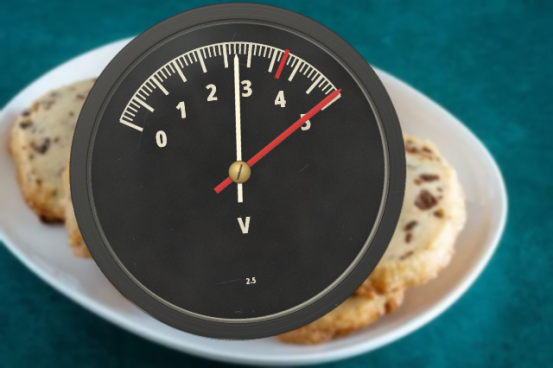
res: 4.9 (V)
